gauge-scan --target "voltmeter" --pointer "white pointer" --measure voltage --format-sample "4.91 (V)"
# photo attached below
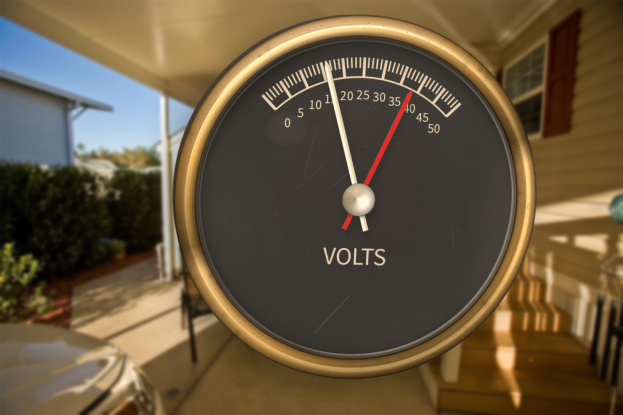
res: 16 (V)
